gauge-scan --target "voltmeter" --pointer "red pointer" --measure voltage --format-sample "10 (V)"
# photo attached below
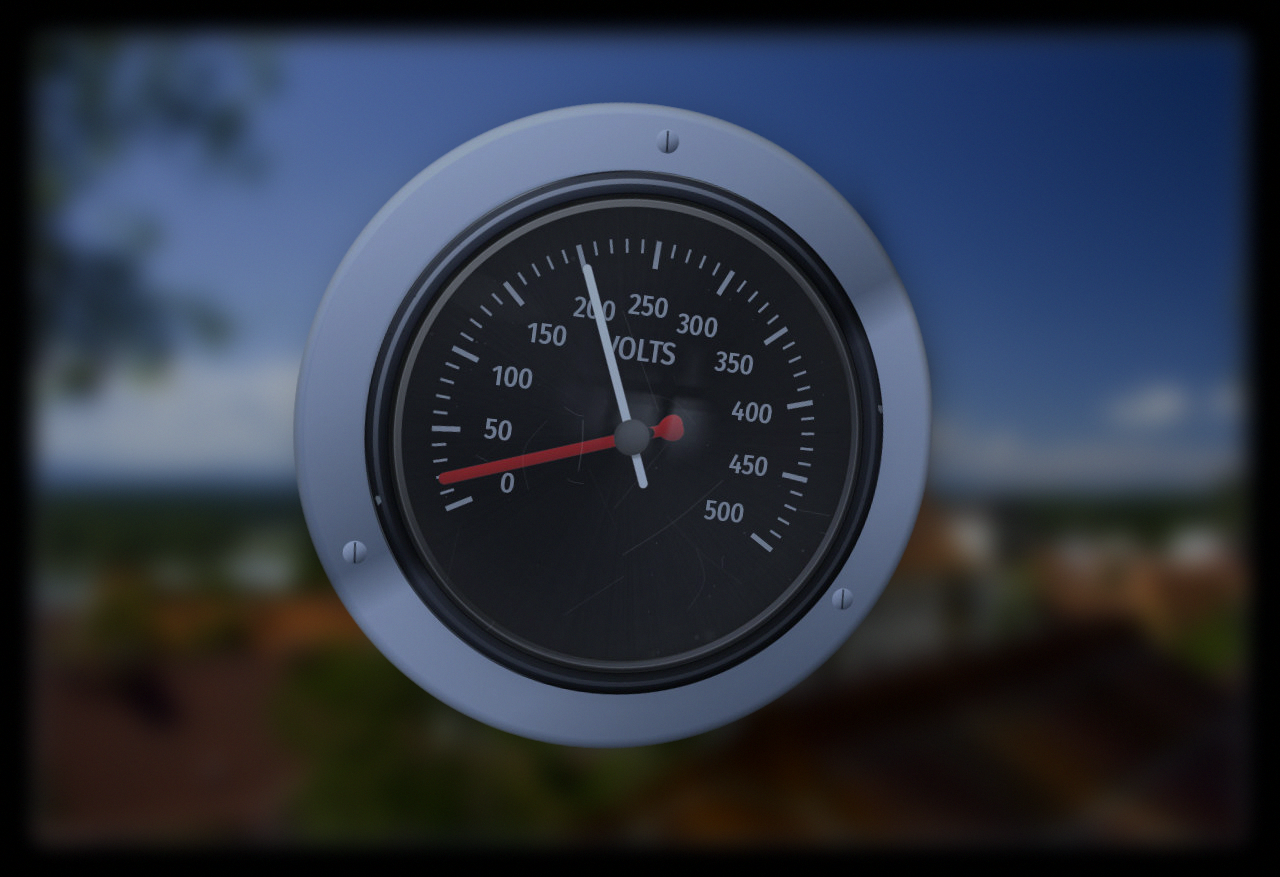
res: 20 (V)
